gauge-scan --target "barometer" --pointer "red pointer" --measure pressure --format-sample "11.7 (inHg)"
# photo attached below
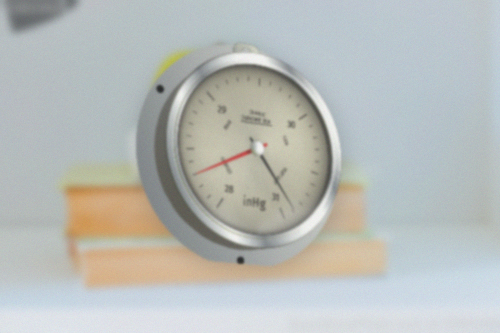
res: 28.3 (inHg)
